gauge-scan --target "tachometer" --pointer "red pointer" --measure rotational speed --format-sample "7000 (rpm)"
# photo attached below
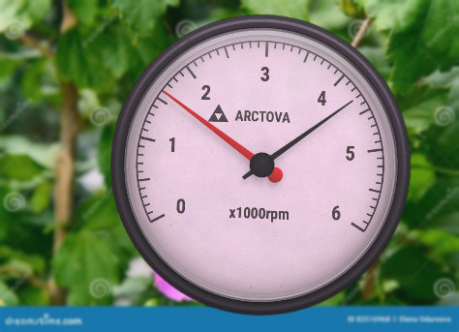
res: 1600 (rpm)
